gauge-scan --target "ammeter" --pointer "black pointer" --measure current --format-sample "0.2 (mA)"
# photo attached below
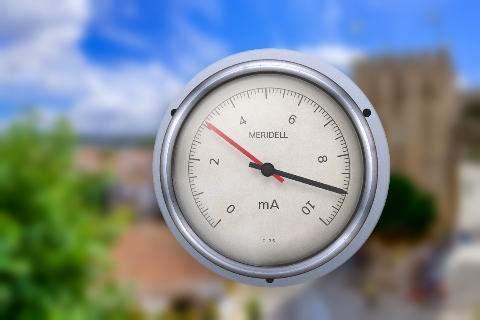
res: 9 (mA)
